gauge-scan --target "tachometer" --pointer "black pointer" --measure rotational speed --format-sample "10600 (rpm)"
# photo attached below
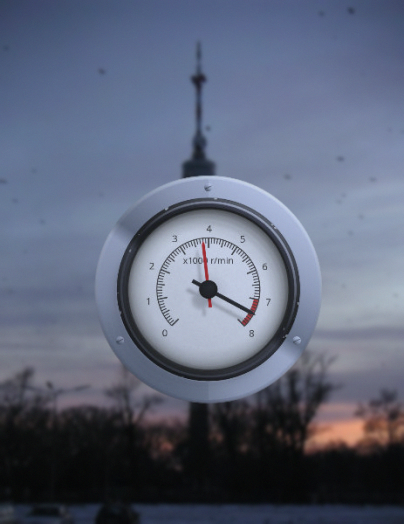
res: 7500 (rpm)
